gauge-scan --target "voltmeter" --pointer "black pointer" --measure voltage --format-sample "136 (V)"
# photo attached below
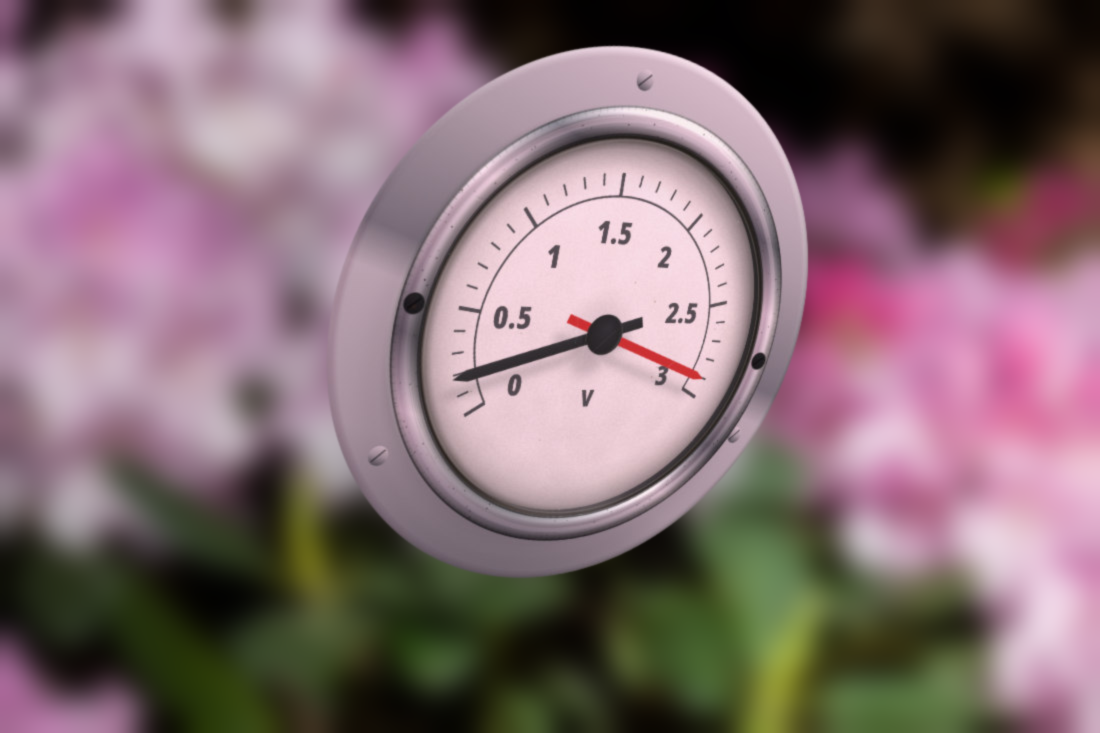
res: 0.2 (V)
